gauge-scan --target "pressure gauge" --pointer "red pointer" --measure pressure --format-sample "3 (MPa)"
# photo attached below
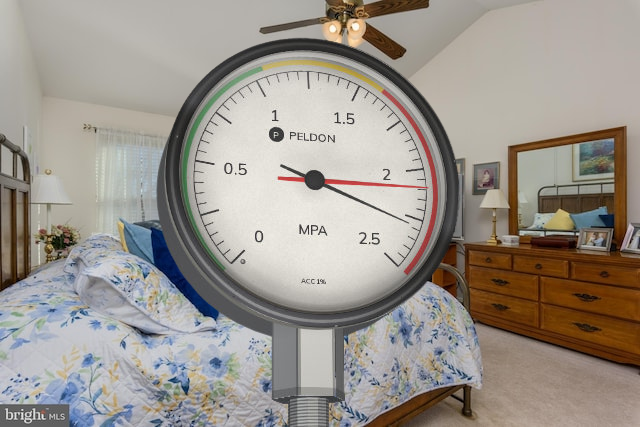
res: 2.1 (MPa)
